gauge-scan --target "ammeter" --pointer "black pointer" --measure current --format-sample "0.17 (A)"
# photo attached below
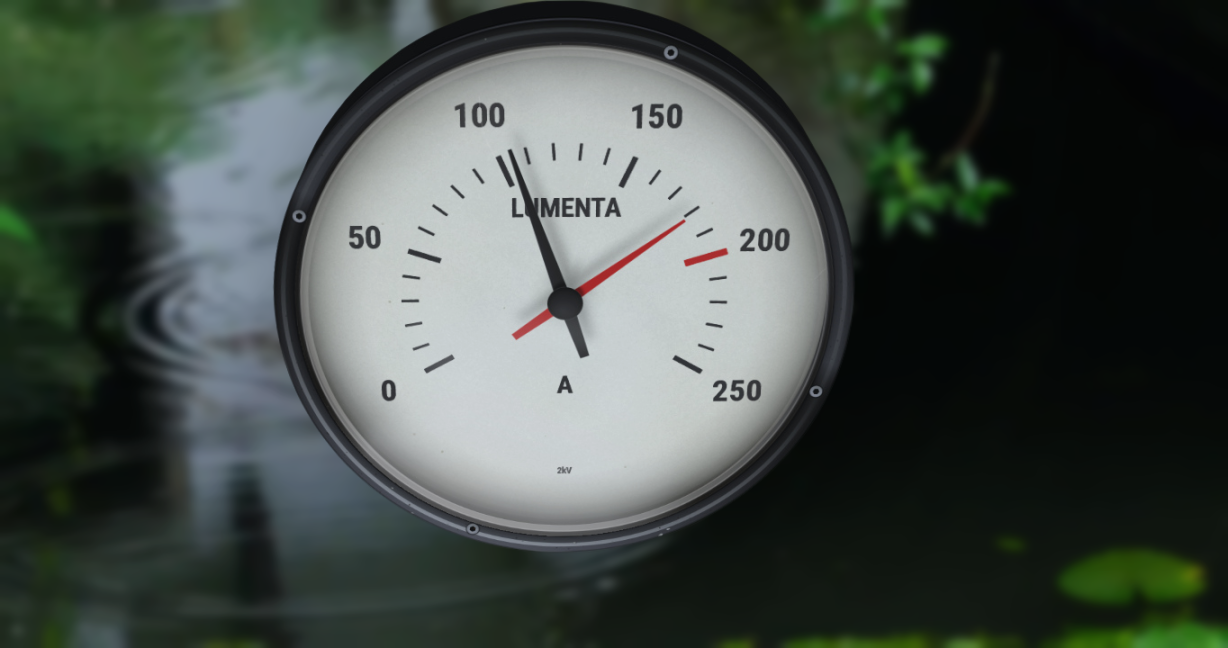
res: 105 (A)
